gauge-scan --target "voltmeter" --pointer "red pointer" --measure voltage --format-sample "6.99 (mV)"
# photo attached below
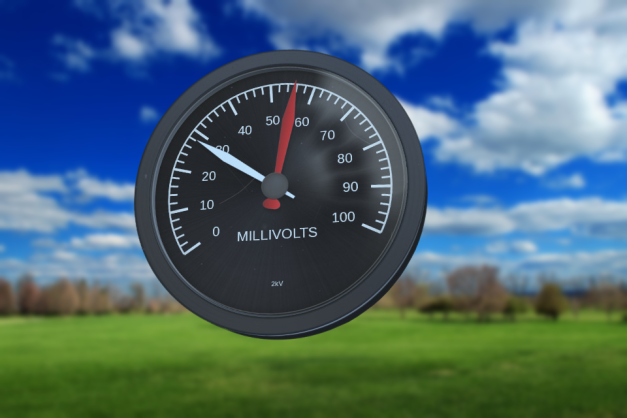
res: 56 (mV)
